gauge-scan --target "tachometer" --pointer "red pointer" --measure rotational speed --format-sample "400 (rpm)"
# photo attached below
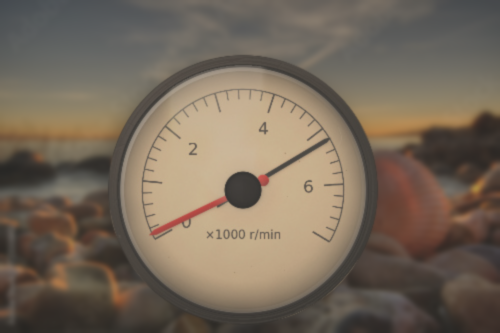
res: 100 (rpm)
